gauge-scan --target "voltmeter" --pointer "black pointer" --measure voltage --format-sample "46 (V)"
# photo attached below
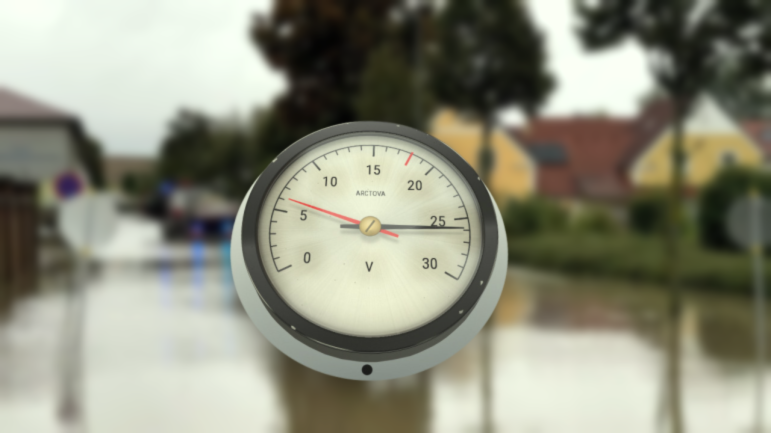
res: 26 (V)
